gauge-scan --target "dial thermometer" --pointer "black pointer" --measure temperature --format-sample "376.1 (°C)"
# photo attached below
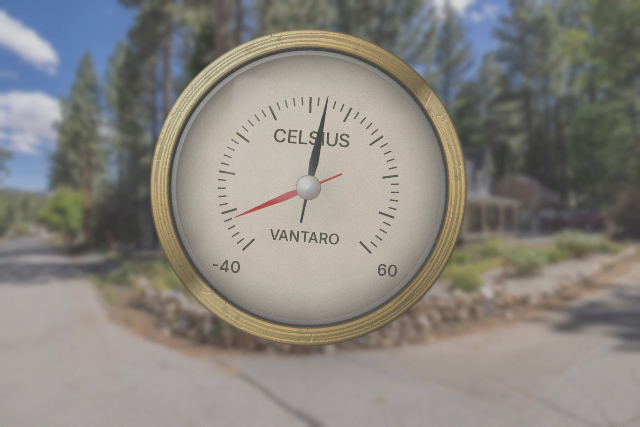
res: 14 (°C)
